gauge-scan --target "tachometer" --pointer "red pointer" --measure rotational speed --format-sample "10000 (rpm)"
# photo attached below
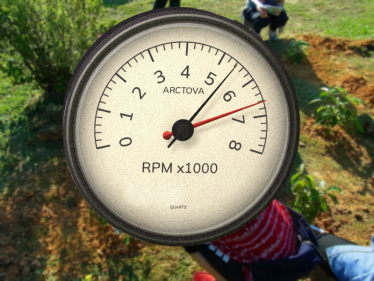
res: 6600 (rpm)
